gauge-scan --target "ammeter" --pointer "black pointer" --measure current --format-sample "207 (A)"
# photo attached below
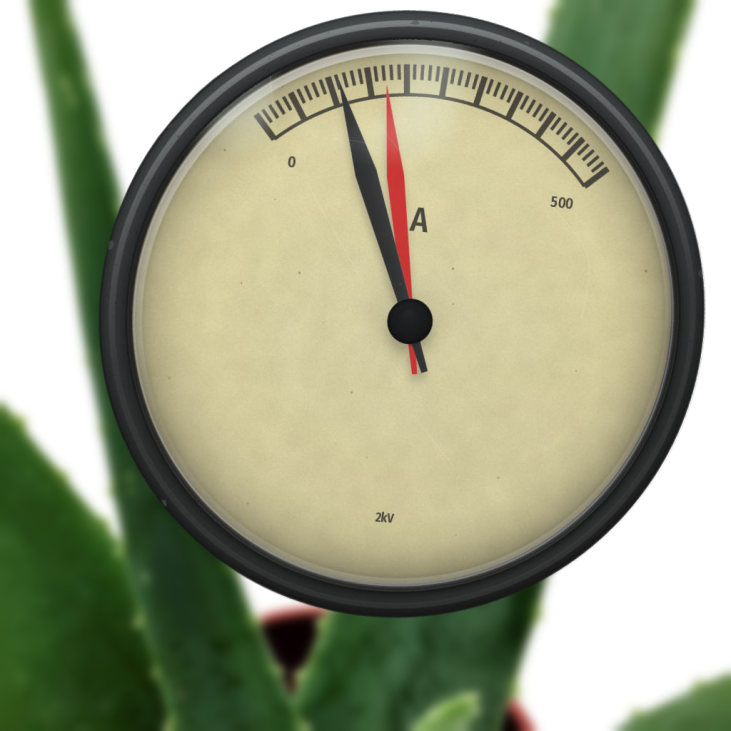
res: 110 (A)
